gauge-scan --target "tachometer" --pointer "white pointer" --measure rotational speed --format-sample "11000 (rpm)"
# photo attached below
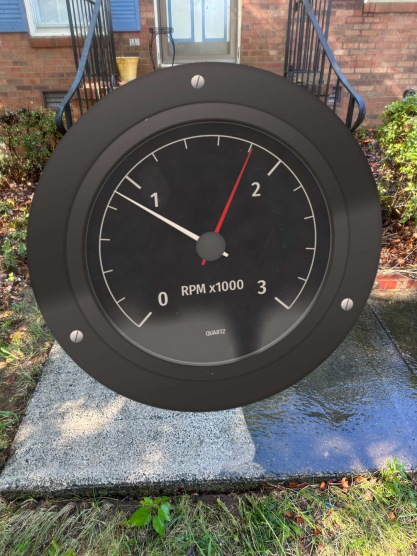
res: 900 (rpm)
